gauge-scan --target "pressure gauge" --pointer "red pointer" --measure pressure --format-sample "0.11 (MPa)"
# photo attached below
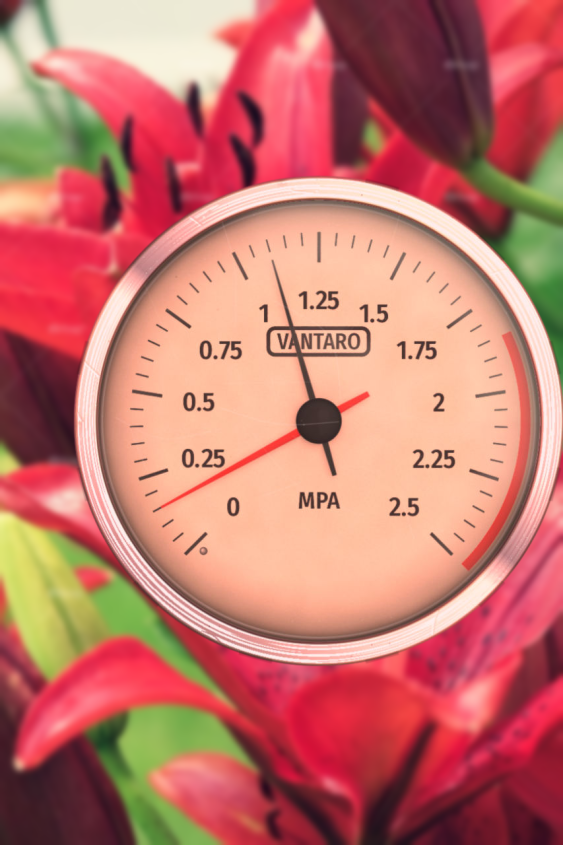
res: 0.15 (MPa)
